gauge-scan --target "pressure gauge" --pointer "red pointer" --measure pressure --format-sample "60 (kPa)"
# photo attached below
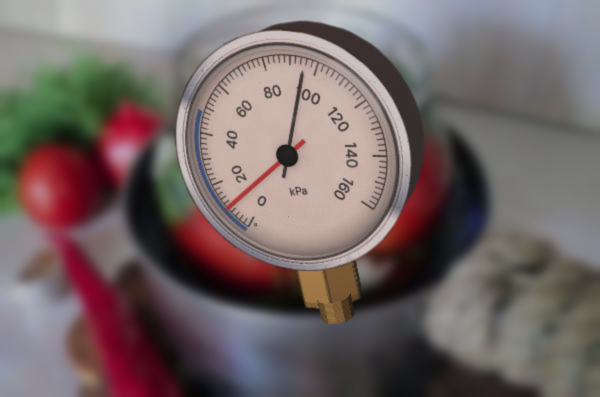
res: 10 (kPa)
